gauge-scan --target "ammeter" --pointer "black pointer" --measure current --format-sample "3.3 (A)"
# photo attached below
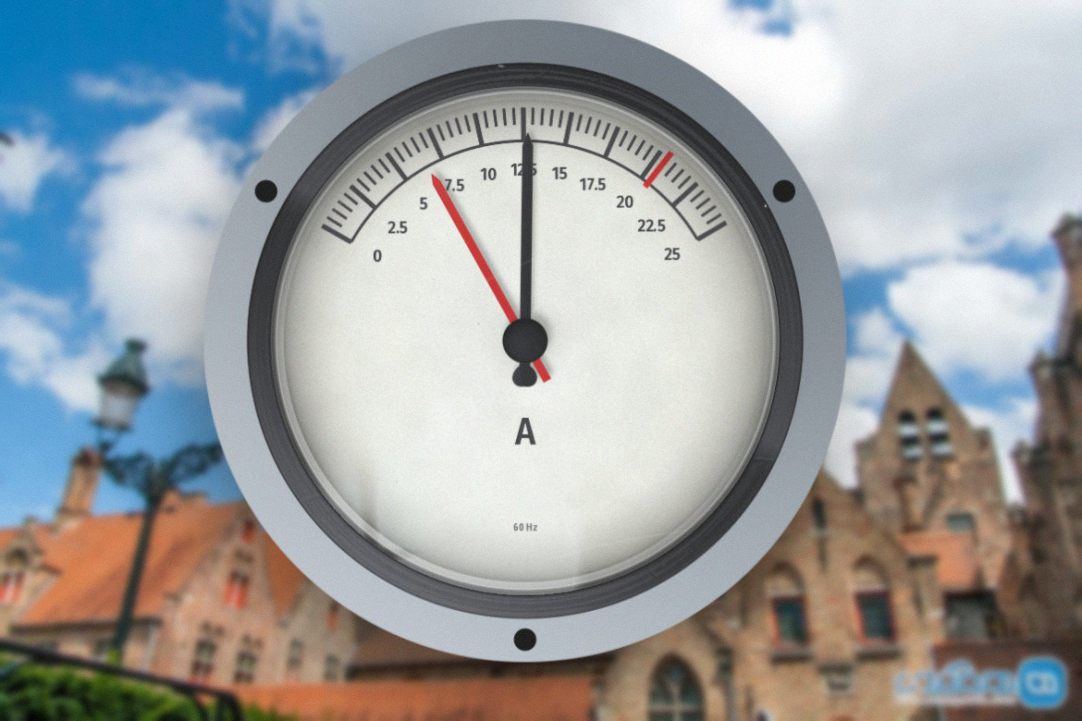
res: 12.75 (A)
